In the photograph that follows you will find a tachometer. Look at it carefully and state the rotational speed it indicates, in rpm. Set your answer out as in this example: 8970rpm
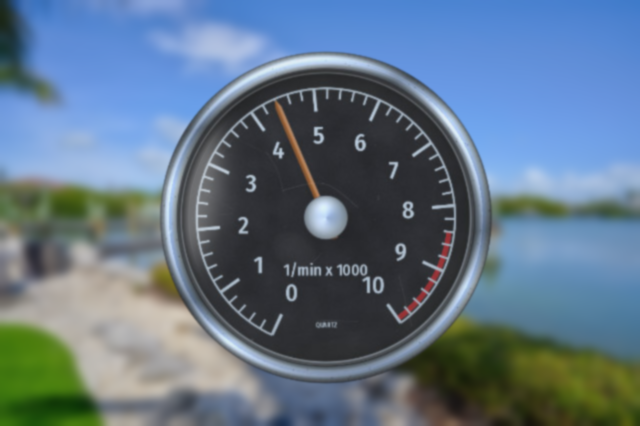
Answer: 4400rpm
